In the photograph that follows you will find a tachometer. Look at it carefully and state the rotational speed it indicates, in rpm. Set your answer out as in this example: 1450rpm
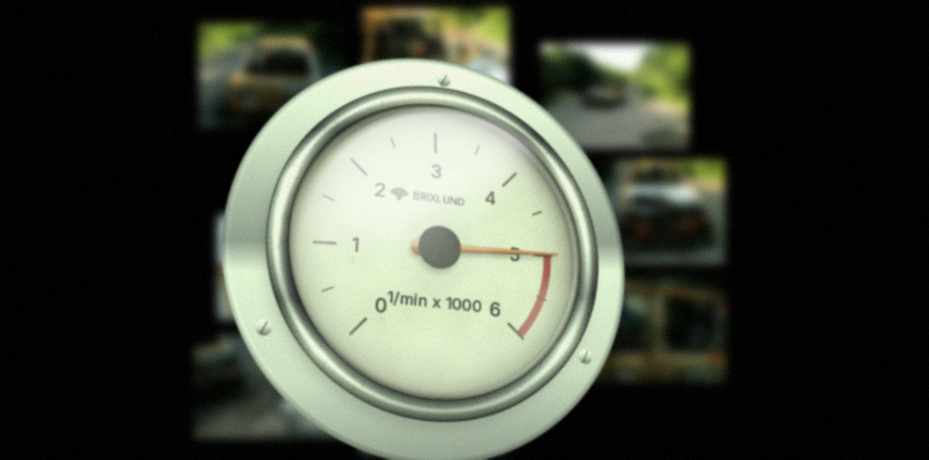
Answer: 5000rpm
